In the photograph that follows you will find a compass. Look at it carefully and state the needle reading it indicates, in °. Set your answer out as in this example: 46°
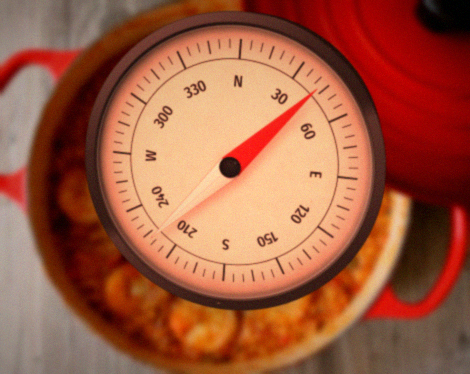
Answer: 42.5°
